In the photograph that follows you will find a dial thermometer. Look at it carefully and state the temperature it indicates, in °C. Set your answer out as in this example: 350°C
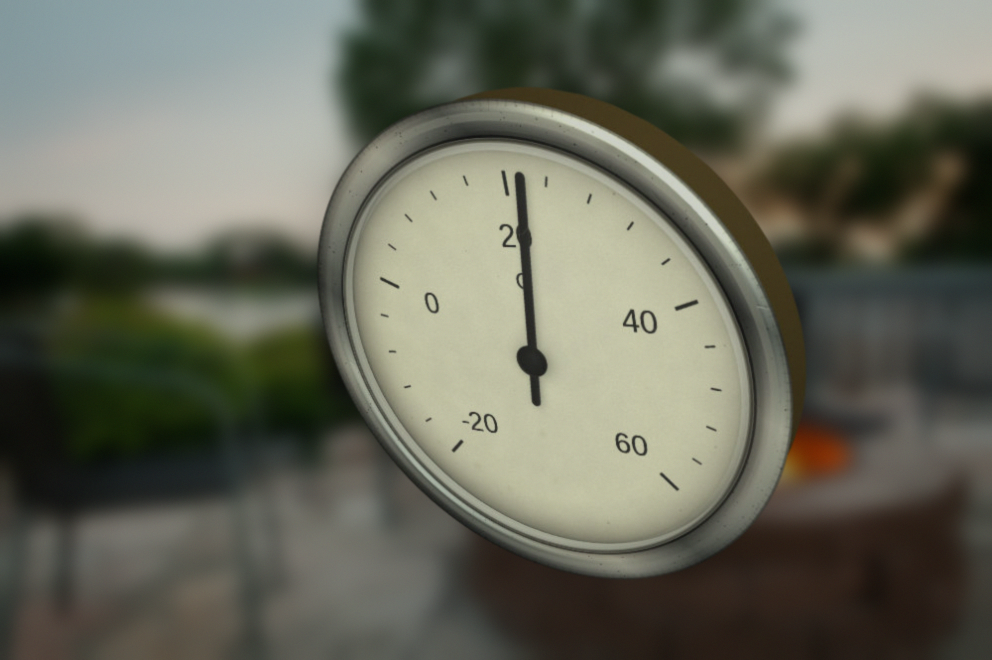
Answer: 22°C
